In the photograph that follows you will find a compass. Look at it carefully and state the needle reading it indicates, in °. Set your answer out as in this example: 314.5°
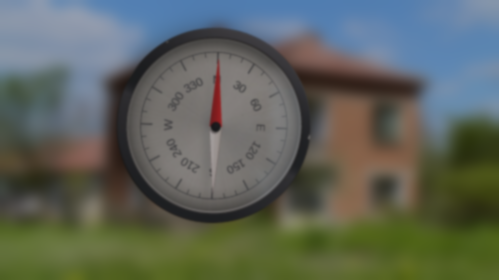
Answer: 0°
